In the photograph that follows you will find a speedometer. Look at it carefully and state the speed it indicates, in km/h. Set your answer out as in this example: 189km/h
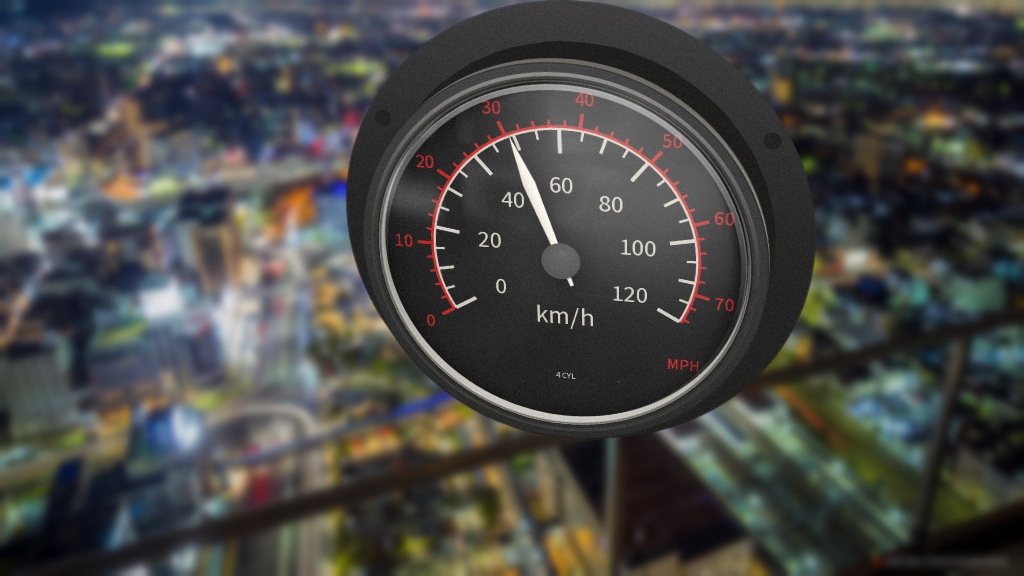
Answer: 50km/h
